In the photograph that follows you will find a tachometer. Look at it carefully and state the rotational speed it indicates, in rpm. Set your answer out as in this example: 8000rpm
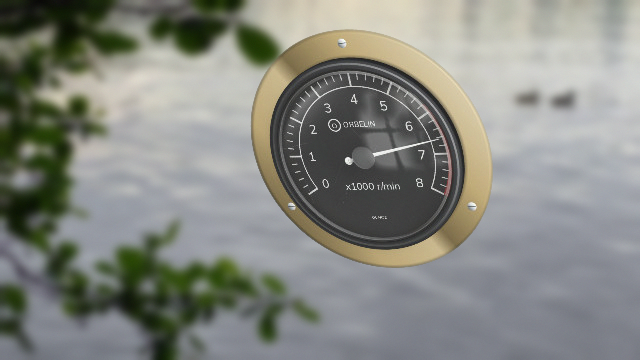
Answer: 6600rpm
